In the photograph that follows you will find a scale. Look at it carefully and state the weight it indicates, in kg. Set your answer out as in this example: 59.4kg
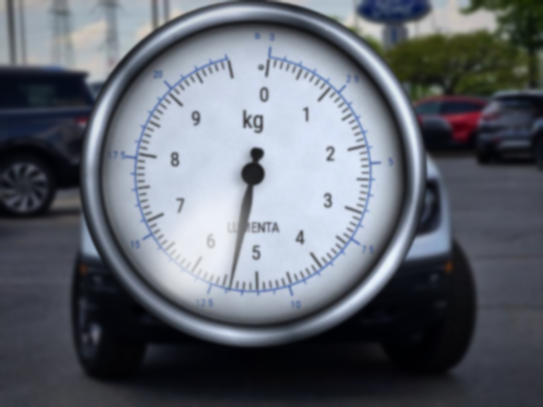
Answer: 5.4kg
